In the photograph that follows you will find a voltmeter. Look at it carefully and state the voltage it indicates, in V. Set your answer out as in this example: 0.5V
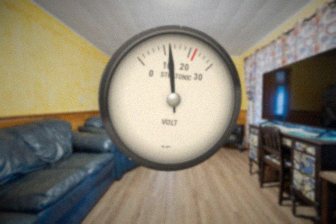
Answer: 12V
